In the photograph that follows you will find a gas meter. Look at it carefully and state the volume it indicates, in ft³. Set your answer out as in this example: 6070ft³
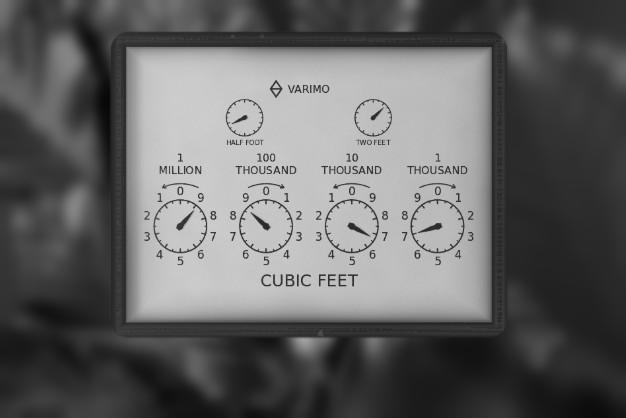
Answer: 886700ft³
